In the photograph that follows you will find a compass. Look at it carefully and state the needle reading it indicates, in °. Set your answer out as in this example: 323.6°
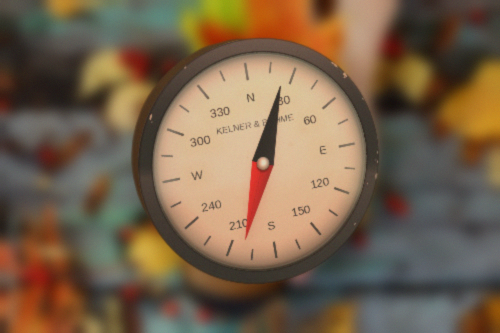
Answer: 202.5°
